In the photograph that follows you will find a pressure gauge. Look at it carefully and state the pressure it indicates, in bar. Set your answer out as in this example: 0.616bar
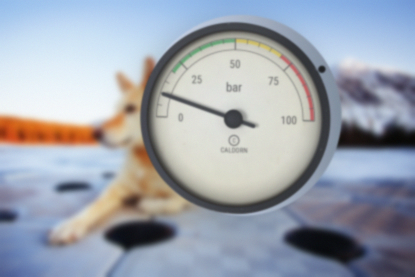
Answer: 10bar
